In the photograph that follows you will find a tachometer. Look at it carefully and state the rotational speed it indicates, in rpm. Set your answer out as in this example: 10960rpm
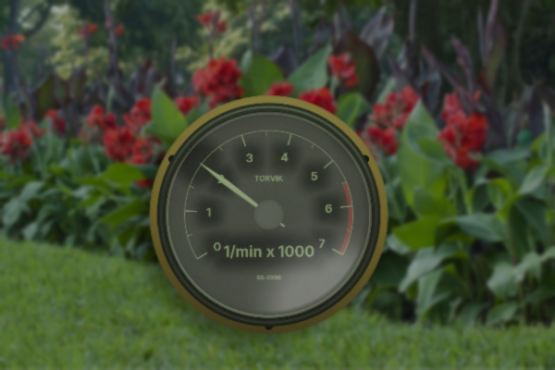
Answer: 2000rpm
